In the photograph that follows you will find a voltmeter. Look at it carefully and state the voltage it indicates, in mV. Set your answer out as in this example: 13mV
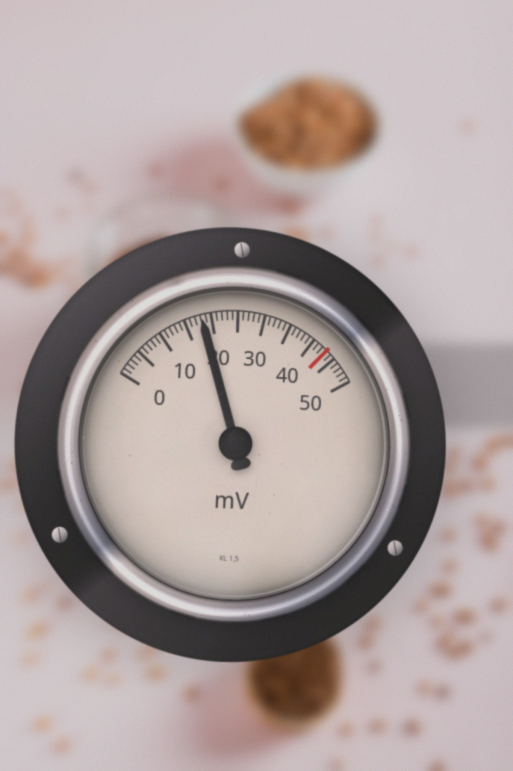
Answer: 18mV
